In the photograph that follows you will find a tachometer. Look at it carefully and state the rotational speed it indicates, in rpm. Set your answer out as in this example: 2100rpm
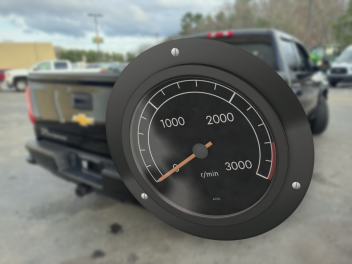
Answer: 0rpm
